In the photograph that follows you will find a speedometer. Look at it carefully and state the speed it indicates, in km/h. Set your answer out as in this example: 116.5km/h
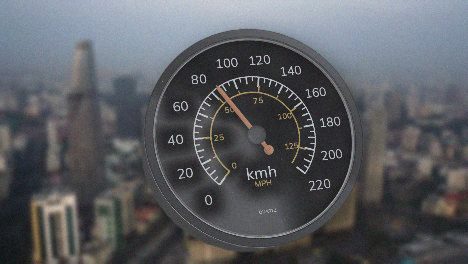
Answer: 85km/h
